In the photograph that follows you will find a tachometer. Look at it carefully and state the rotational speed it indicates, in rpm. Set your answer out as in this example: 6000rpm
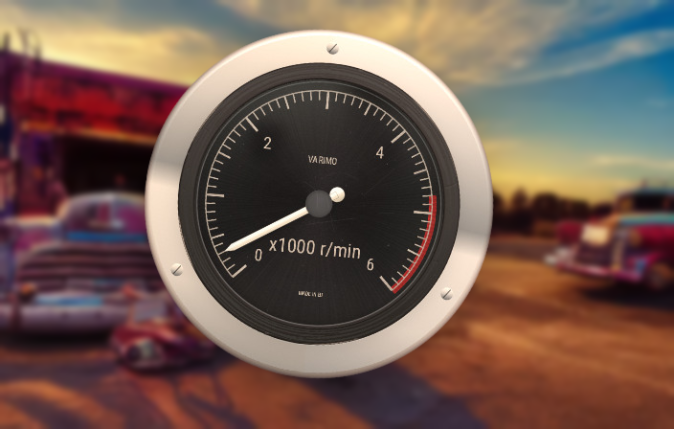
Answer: 300rpm
